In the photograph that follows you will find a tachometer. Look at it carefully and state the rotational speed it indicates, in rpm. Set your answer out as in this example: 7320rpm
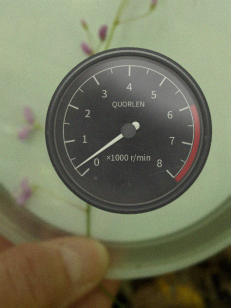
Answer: 250rpm
